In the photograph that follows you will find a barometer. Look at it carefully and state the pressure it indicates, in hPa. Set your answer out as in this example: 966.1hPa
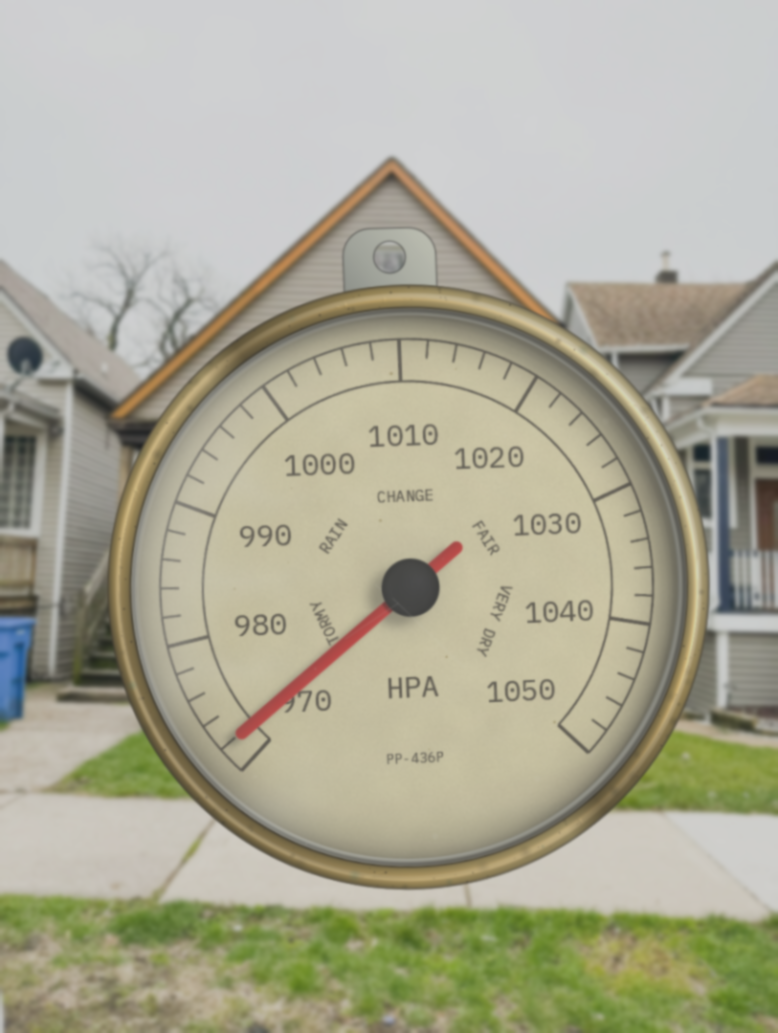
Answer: 972hPa
